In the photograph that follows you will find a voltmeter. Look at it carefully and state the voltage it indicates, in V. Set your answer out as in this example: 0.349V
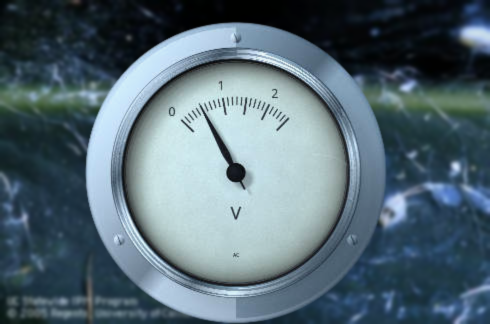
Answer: 0.5V
